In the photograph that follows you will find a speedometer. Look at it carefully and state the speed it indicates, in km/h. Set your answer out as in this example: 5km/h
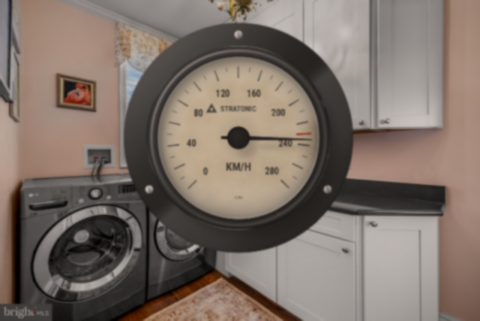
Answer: 235km/h
